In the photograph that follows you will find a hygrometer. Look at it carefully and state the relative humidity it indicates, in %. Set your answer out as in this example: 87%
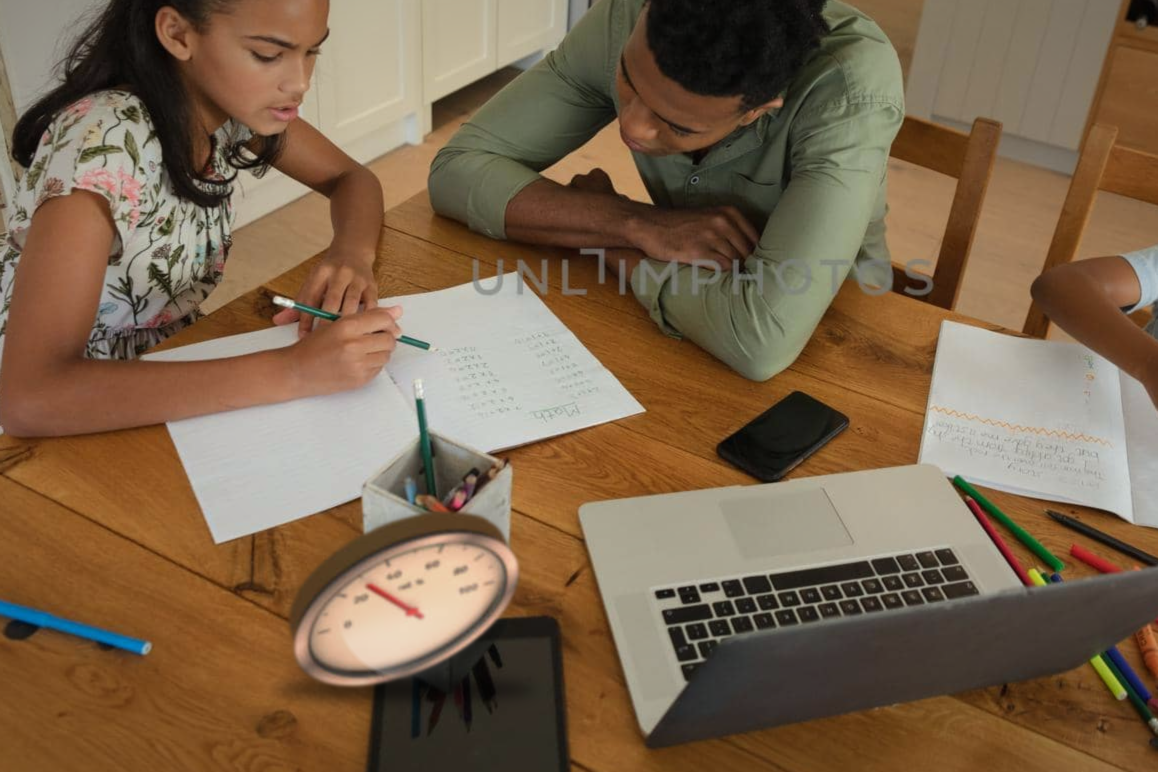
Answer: 30%
